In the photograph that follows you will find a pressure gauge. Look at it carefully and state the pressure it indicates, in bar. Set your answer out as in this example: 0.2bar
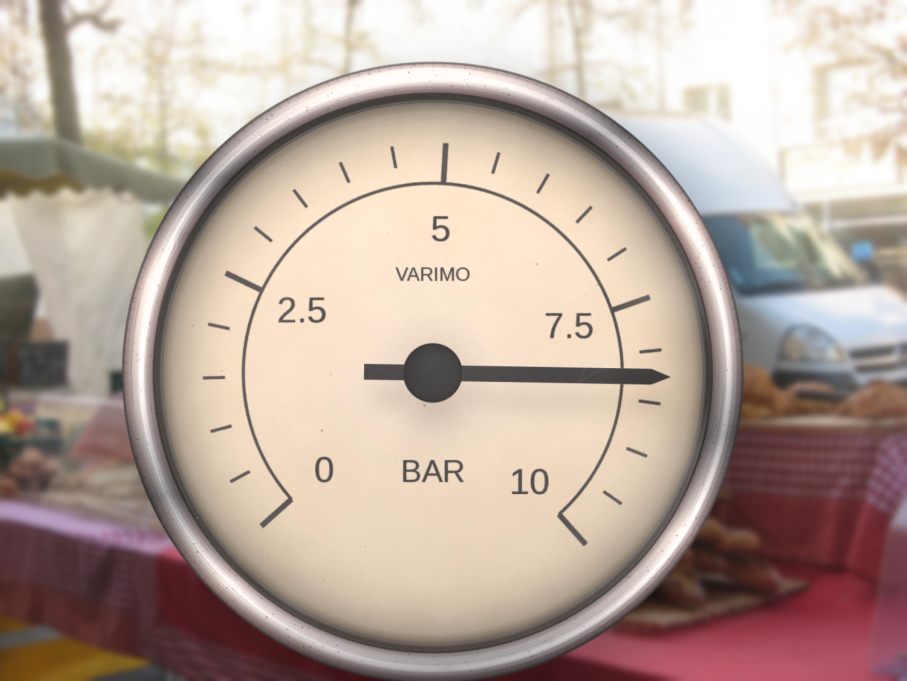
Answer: 8.25bar
